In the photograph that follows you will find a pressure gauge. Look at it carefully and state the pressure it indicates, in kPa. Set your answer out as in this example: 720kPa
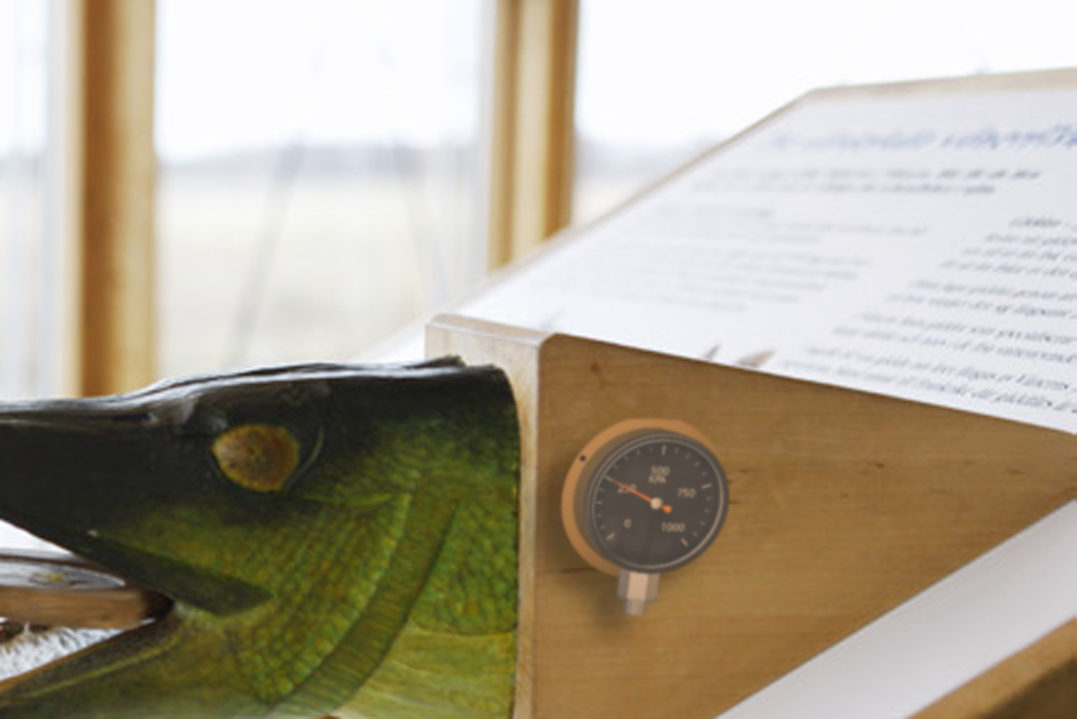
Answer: 250kPa
